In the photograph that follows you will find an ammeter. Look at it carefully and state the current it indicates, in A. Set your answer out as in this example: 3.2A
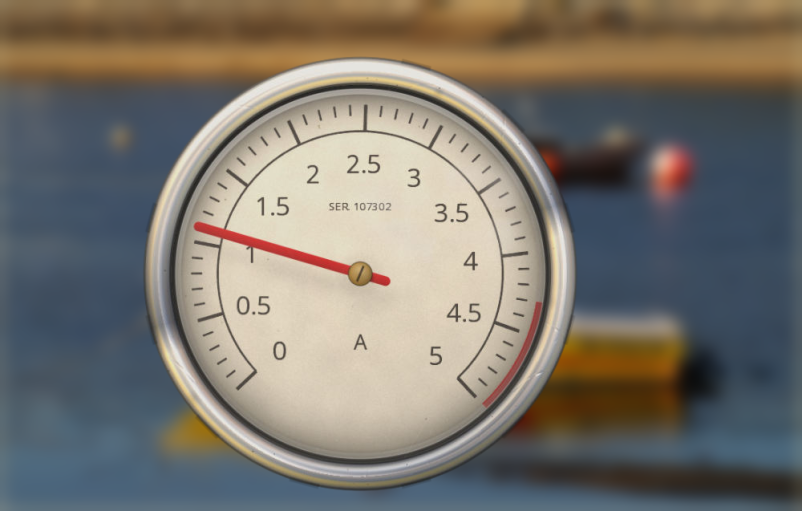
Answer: 1.1A
